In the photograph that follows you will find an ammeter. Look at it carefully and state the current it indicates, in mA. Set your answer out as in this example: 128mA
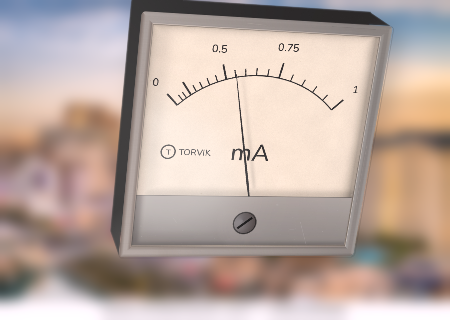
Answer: 0.55mA
